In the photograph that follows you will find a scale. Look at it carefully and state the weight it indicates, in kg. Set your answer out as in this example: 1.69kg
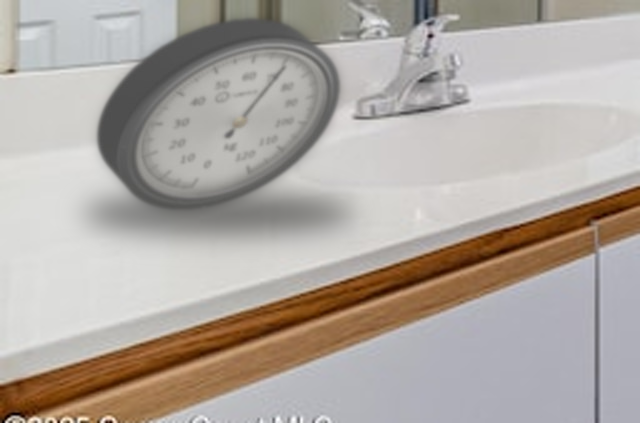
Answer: 70kg
